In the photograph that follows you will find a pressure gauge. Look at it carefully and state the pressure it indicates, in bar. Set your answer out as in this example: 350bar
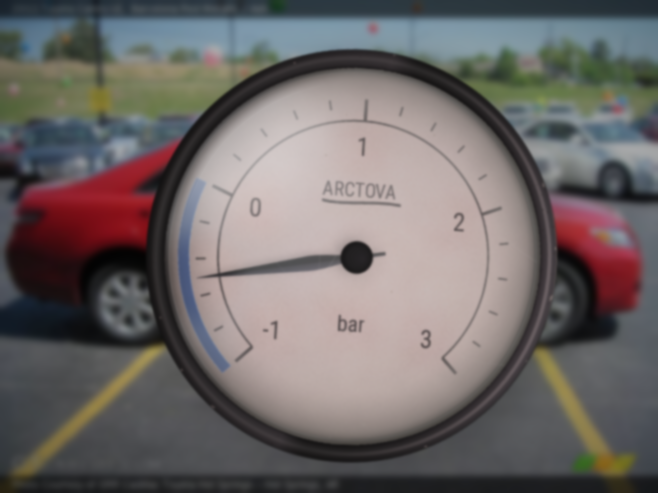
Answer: -0.5bar
